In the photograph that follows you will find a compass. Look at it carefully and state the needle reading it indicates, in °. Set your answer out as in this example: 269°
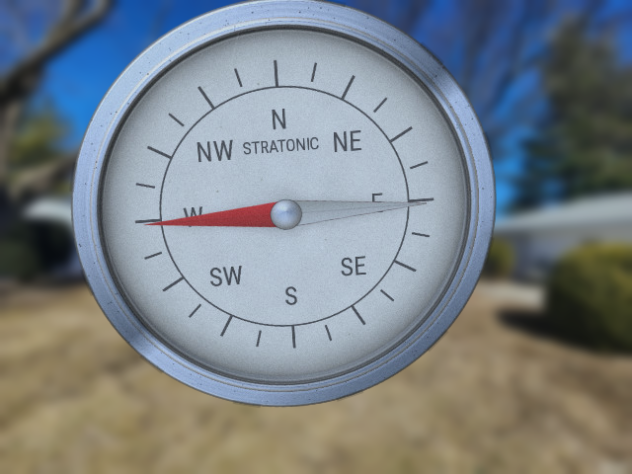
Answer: 270°
